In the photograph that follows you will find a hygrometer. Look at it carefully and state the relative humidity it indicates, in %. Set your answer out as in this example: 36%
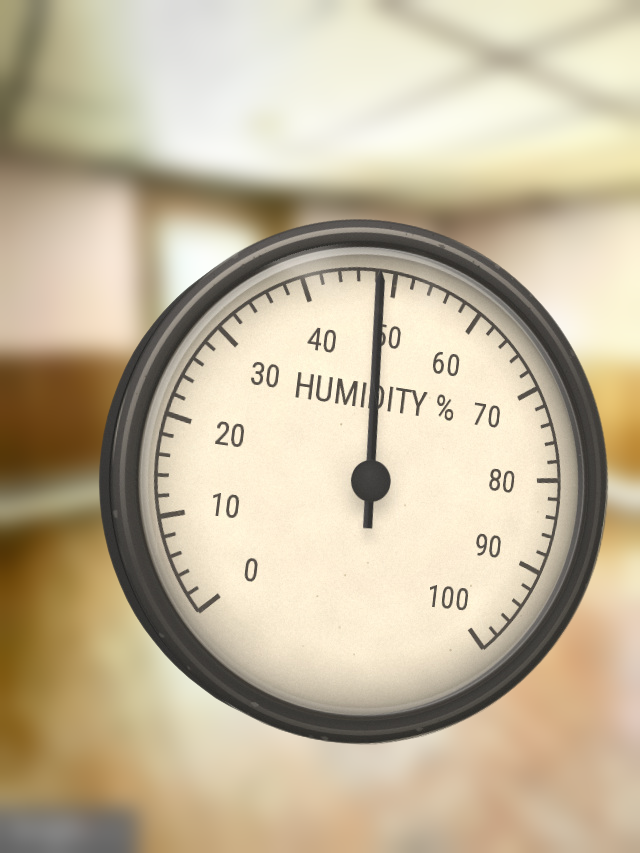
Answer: 48%
